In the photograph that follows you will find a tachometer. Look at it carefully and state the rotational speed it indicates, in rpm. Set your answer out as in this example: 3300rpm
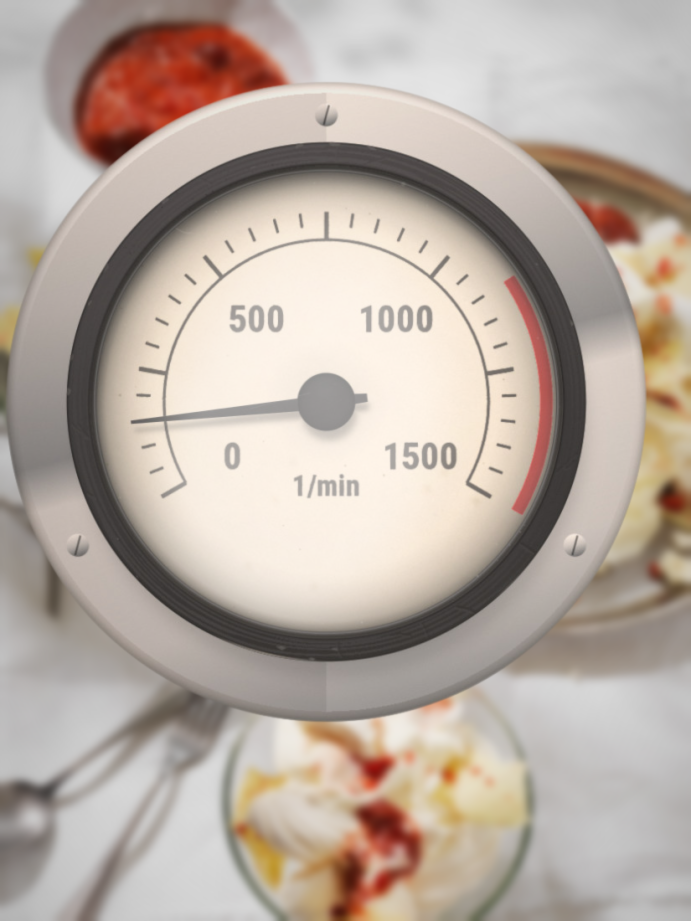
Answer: 150rpm
